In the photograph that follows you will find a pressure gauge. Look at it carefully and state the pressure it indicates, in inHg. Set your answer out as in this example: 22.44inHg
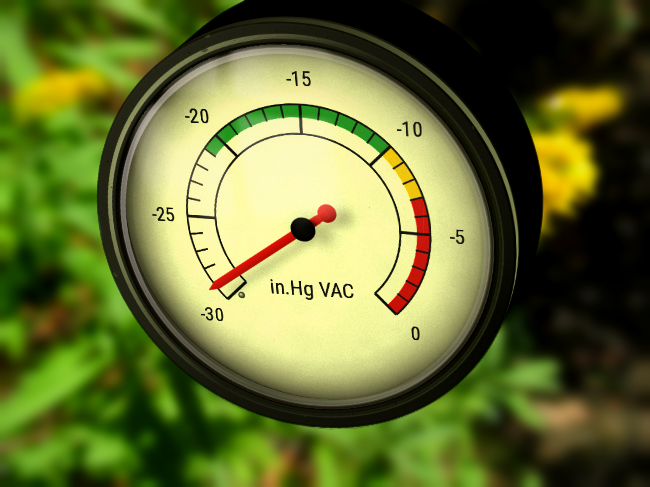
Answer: -29inHg
